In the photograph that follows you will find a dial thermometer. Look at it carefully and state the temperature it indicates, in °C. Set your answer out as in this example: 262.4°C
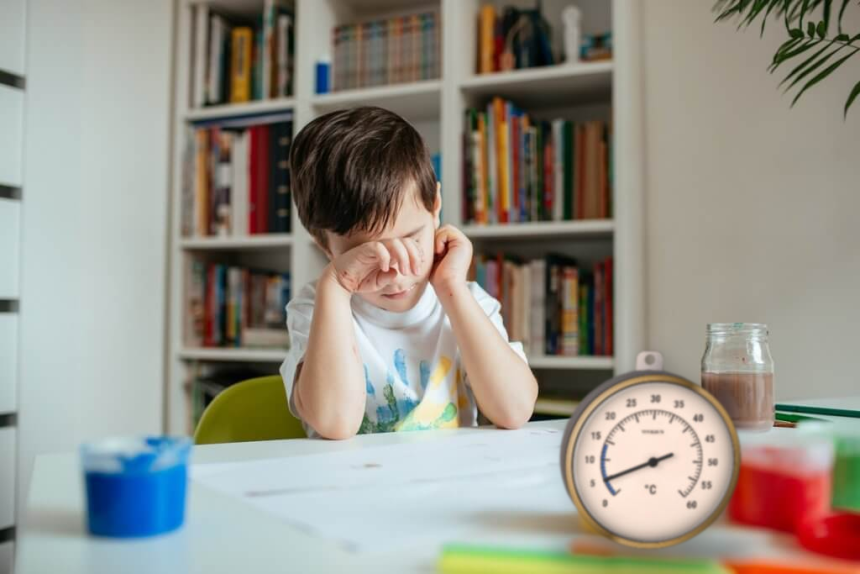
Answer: 5°C
